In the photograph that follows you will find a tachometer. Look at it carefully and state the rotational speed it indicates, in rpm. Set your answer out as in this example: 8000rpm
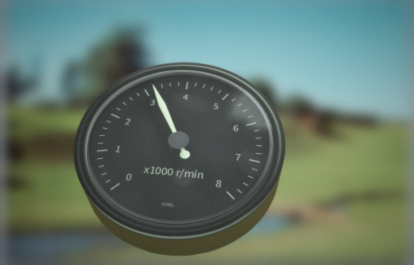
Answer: 3200rpm
